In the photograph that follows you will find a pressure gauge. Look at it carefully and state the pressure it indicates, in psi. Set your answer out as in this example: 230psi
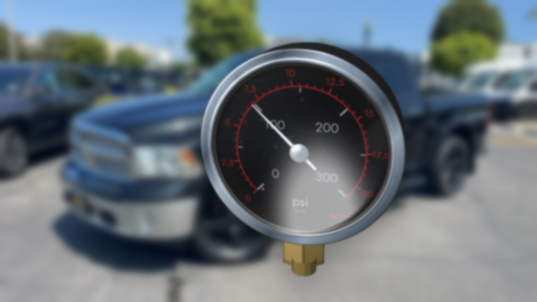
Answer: 100psi
